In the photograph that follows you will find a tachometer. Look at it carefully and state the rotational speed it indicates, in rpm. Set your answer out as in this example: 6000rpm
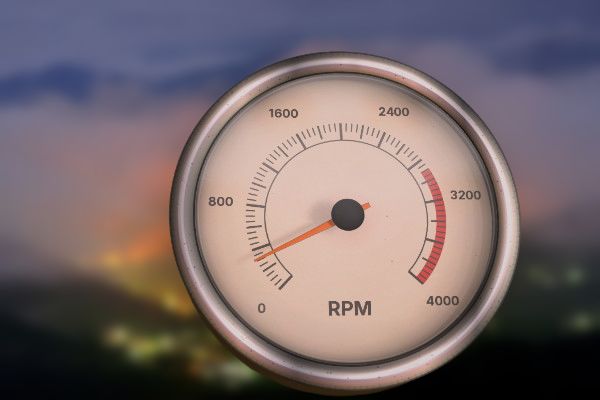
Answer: 300rpm
